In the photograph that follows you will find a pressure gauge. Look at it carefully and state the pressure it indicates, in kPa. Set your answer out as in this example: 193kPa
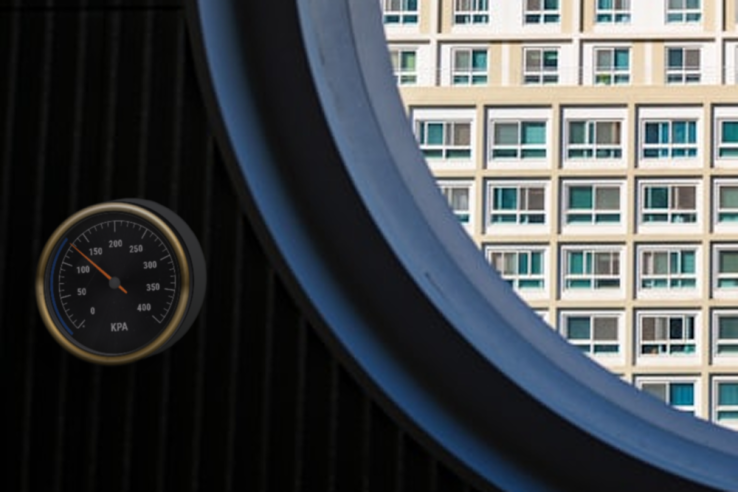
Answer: 130kPa
